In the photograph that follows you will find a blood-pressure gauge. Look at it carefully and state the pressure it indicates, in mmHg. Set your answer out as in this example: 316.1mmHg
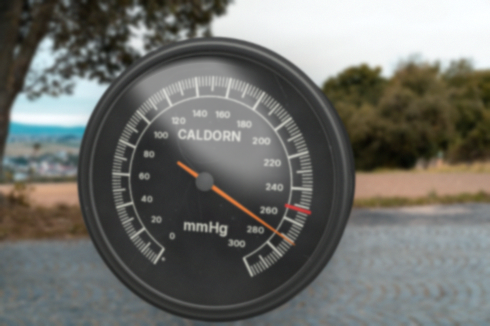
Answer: 270mmHg
